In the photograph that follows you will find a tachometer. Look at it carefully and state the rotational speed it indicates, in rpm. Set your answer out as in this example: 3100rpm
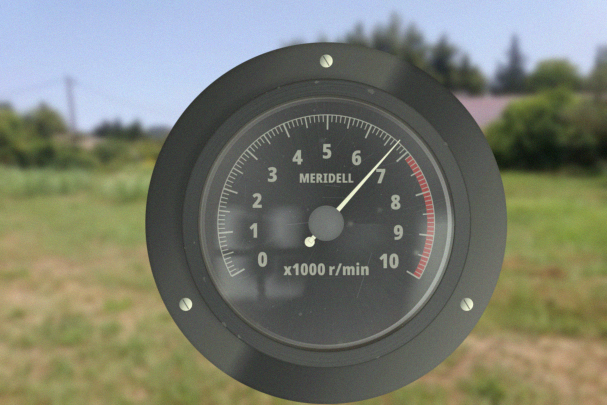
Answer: 6700rpm
